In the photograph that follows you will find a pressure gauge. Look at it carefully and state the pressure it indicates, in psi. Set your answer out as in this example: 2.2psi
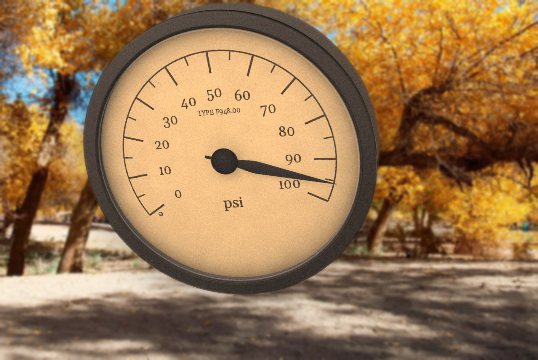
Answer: 95psi
